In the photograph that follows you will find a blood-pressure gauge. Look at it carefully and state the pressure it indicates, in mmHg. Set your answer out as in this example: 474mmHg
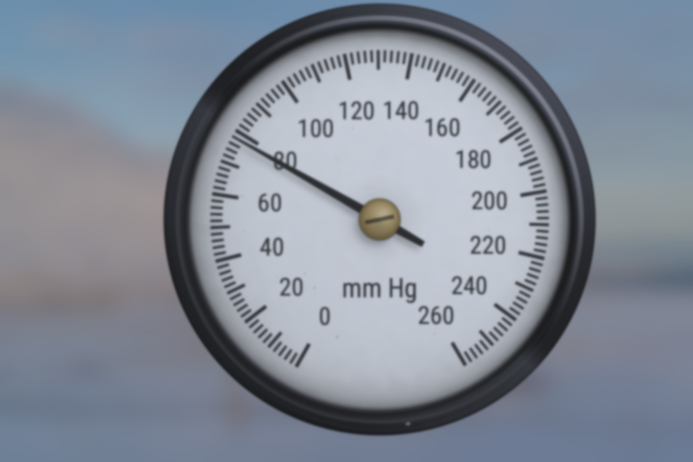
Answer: 78mmHg
